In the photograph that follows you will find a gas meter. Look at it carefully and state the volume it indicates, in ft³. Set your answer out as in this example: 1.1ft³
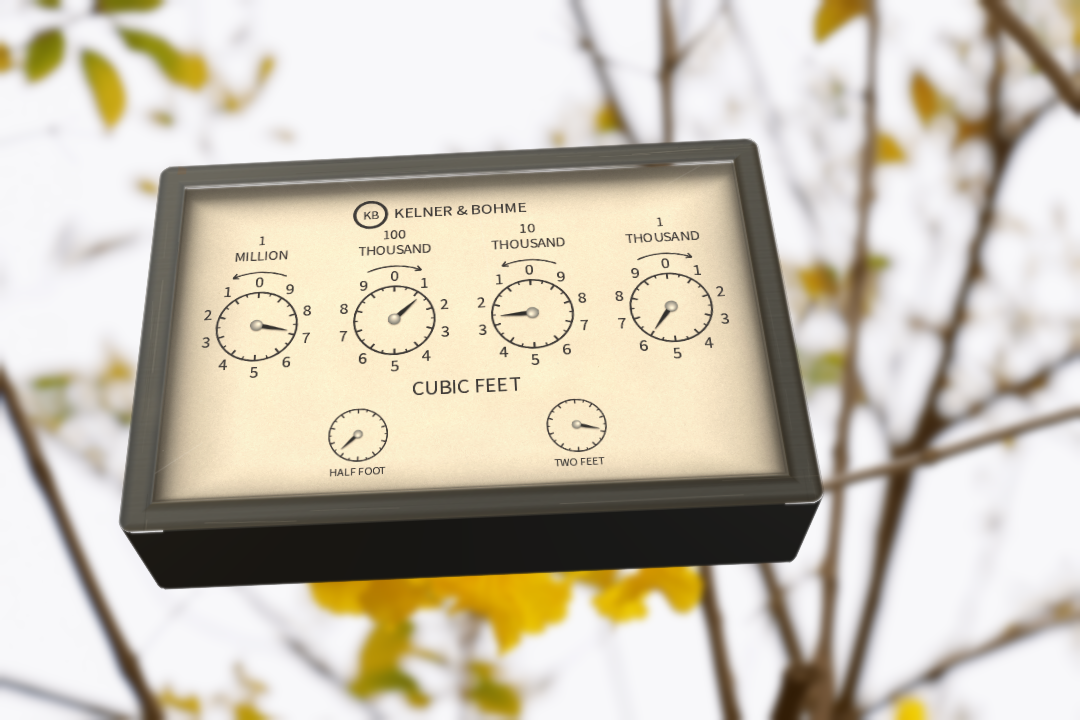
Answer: 712600ft³
